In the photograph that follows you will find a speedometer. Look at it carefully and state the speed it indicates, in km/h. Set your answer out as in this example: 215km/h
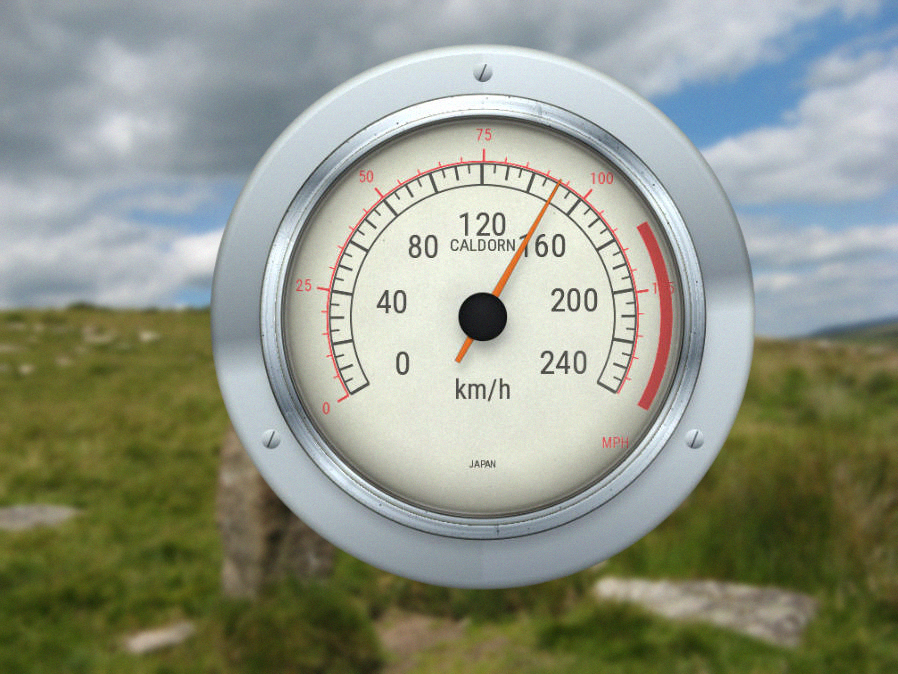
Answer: 150km/h
